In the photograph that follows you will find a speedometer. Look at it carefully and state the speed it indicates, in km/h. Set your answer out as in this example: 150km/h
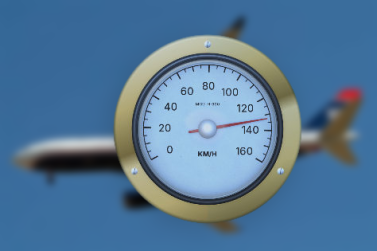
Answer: 132.5km/h
